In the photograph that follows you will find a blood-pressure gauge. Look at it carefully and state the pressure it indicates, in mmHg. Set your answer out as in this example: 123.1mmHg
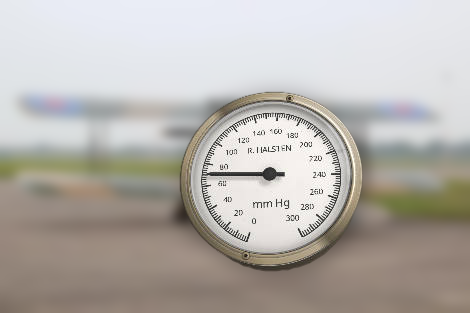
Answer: 70mmHg
